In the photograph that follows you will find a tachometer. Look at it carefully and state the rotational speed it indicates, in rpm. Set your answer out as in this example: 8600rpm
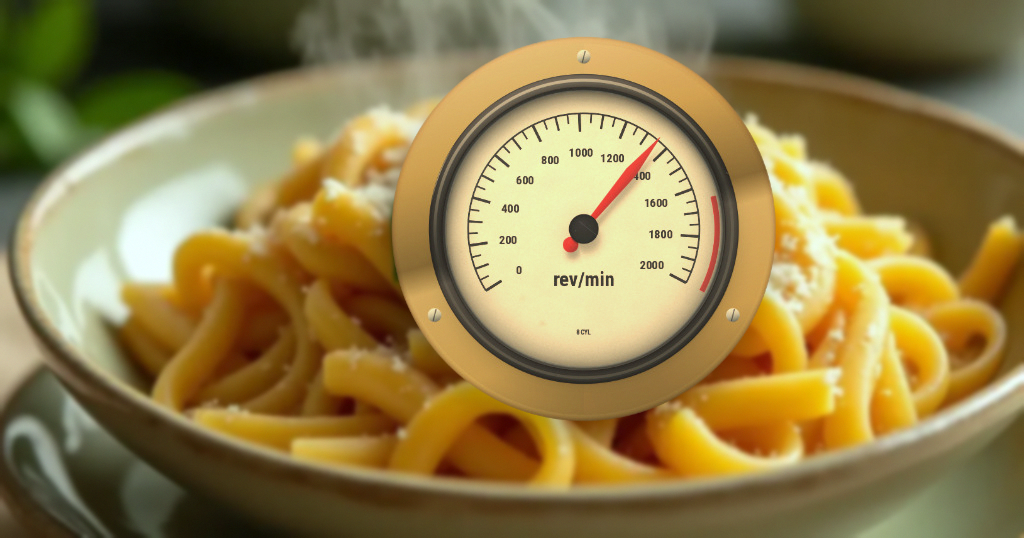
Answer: 1350rpm
